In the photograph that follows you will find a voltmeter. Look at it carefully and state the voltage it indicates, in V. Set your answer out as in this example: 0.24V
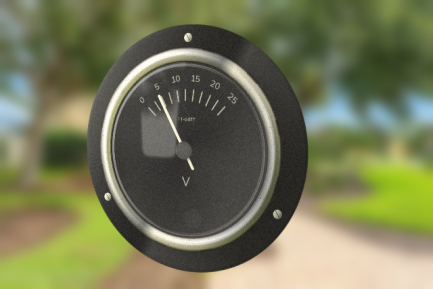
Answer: 5V
